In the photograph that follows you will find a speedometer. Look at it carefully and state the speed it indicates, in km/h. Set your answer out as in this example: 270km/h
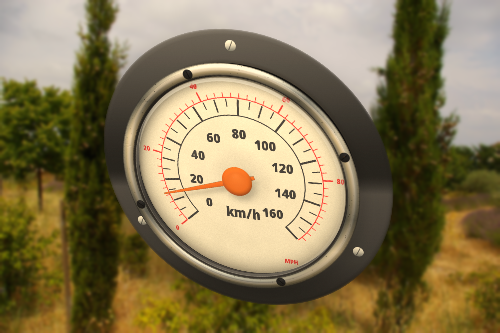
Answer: 15km/h
